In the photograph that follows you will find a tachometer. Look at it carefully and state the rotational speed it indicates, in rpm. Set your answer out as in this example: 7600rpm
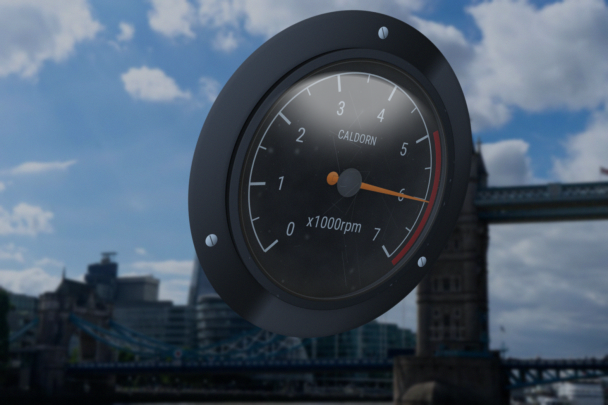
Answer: 6000rpm
